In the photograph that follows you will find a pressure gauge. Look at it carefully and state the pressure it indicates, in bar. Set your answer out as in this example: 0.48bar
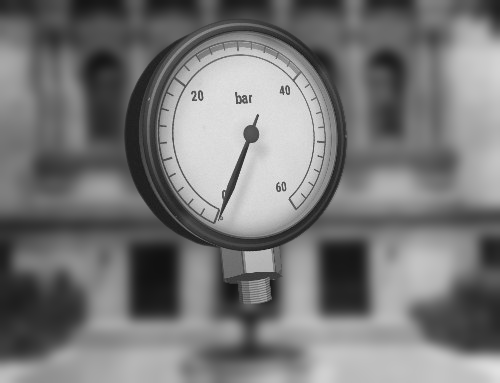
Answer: 0bar
